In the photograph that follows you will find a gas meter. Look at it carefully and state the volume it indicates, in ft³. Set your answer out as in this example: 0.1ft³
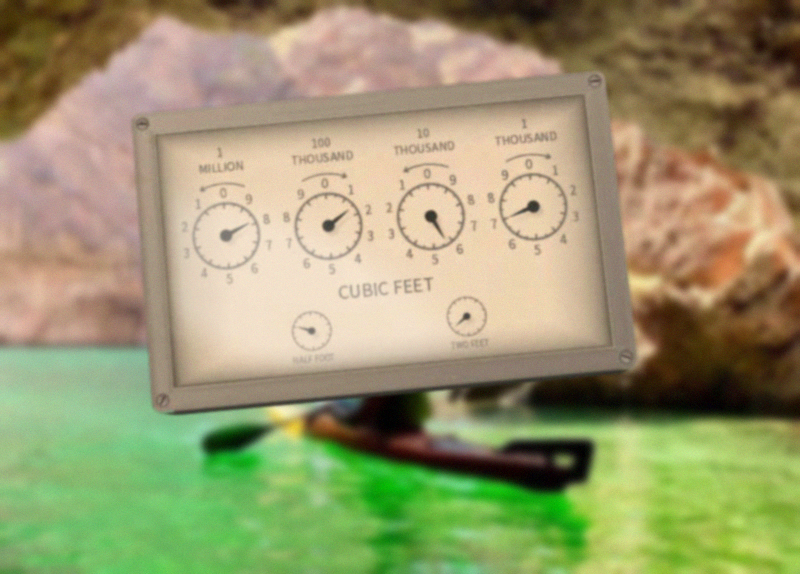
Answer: 815700ft³
